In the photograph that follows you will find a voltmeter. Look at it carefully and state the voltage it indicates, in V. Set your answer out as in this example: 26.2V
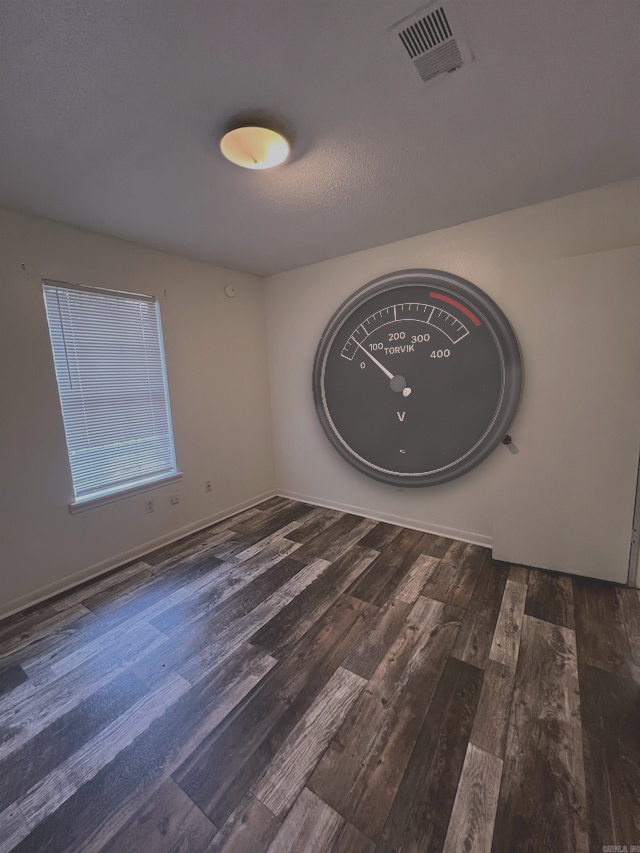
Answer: 60V
